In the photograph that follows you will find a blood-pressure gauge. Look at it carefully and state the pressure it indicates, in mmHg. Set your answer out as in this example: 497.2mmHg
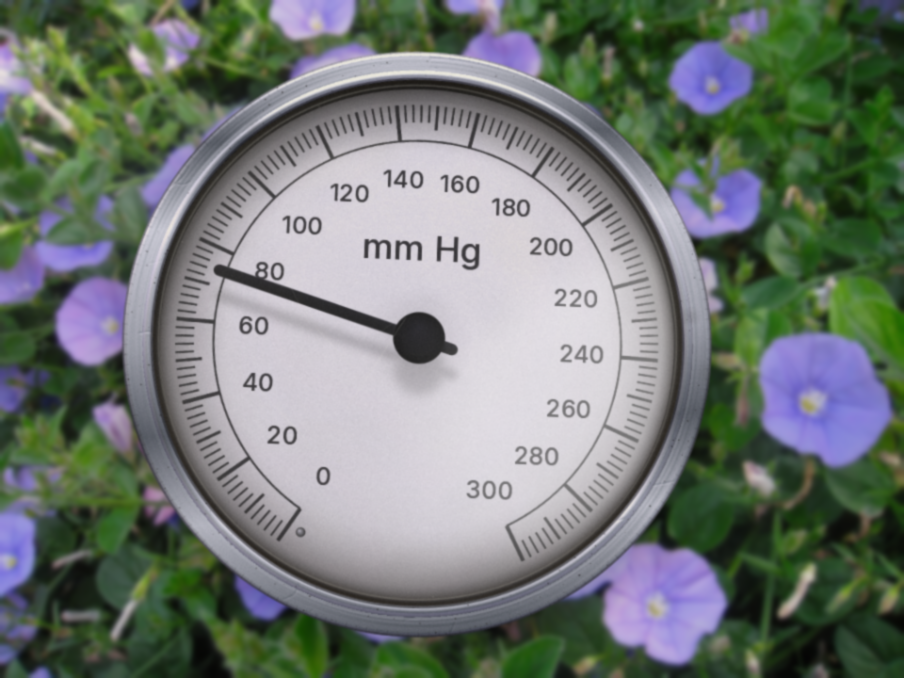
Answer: 74mmHg
